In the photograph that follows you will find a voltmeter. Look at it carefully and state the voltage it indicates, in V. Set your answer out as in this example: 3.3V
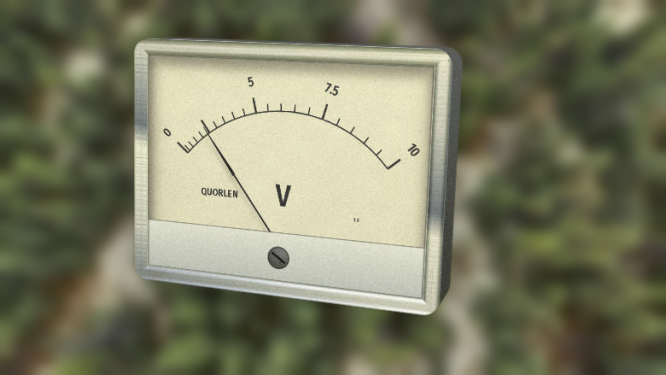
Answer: 2.5V
